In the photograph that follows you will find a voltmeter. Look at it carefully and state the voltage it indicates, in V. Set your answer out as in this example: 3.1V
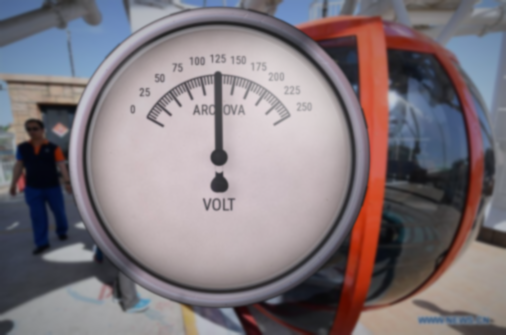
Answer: 125V
